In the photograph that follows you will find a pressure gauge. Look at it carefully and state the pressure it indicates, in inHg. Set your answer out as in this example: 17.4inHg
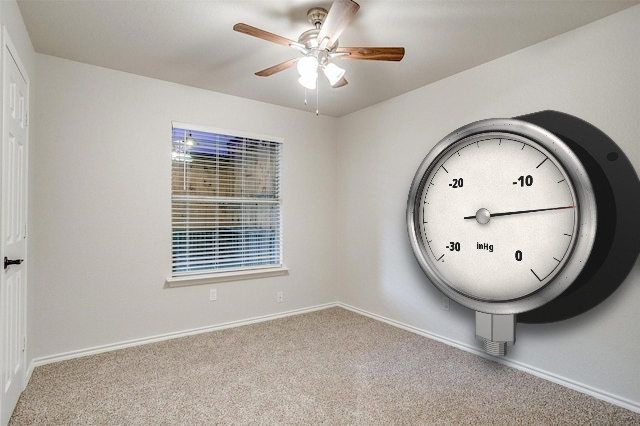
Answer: -6inHg
